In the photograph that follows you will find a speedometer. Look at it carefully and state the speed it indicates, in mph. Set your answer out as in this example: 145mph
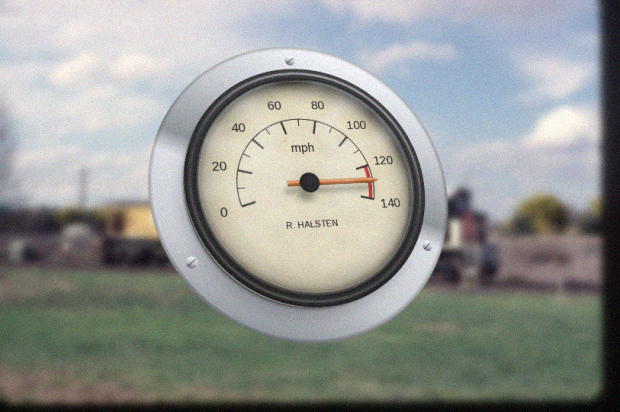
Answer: 130mph
